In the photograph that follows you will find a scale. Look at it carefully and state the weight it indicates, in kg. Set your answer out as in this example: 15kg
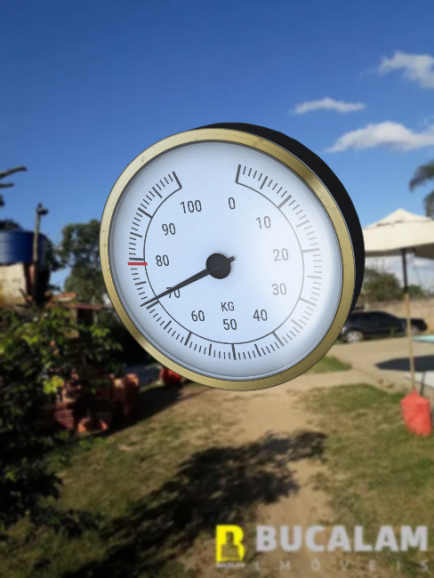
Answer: 71kg
